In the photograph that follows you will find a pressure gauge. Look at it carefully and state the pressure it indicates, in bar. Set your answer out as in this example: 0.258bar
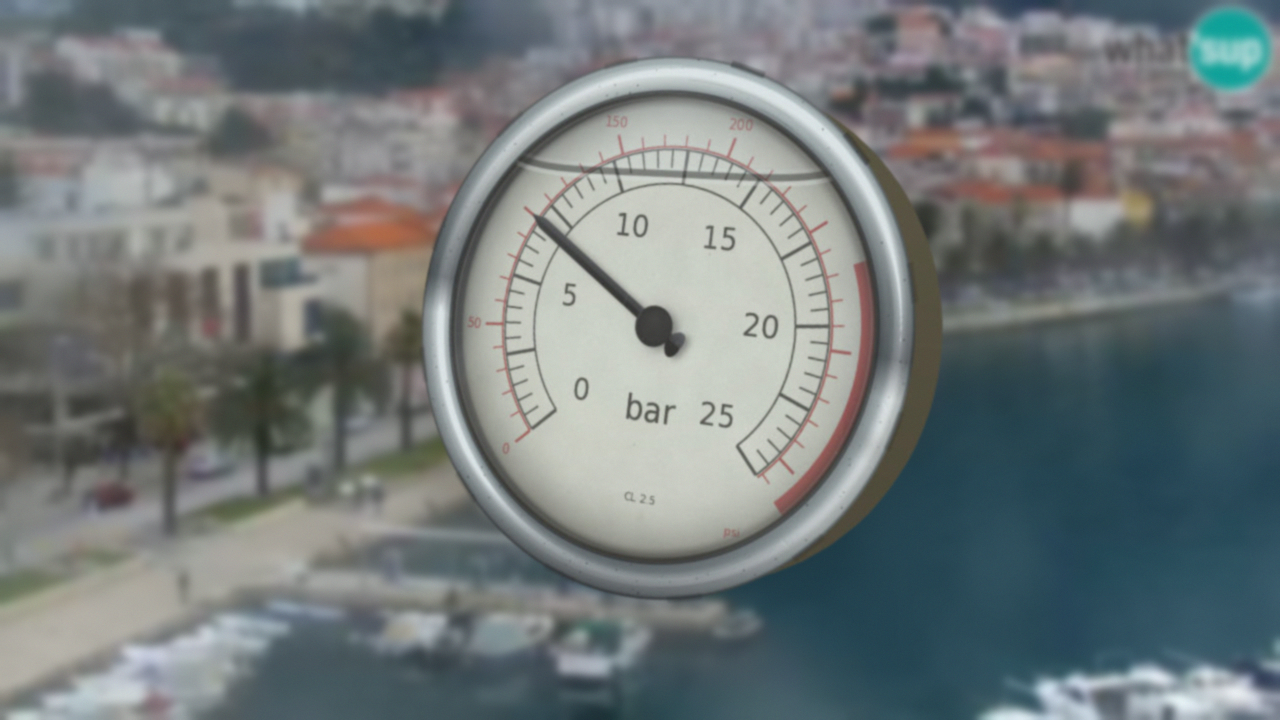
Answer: 7bar
